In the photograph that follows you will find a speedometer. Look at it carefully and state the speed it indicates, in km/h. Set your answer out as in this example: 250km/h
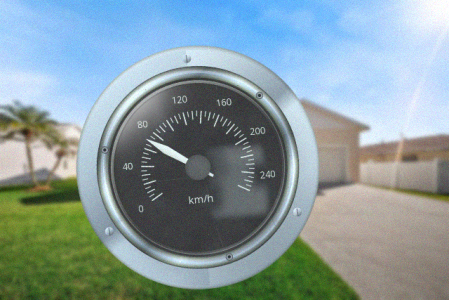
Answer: 70km/h
